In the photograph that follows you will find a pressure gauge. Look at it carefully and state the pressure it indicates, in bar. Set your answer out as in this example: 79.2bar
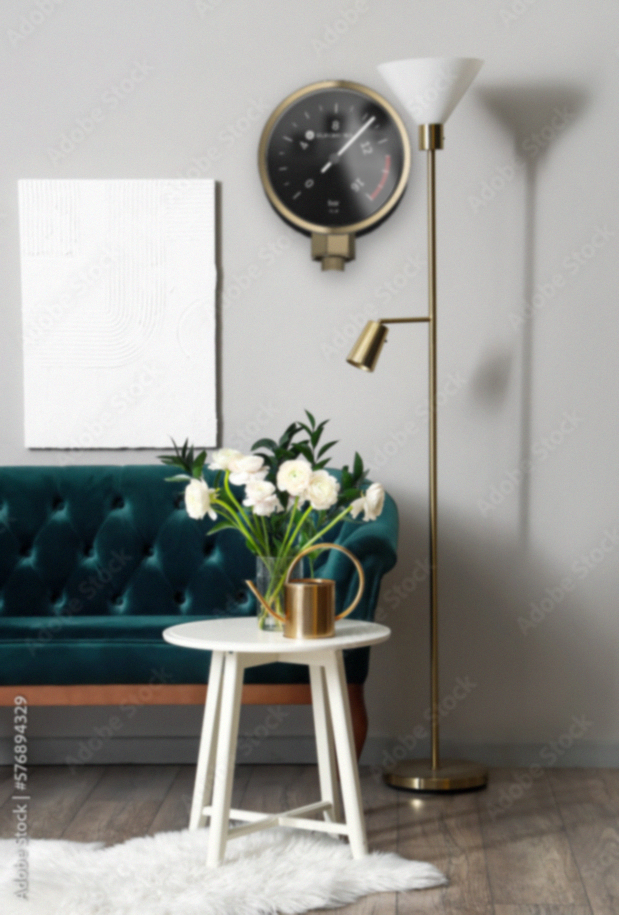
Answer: 10.5bar
